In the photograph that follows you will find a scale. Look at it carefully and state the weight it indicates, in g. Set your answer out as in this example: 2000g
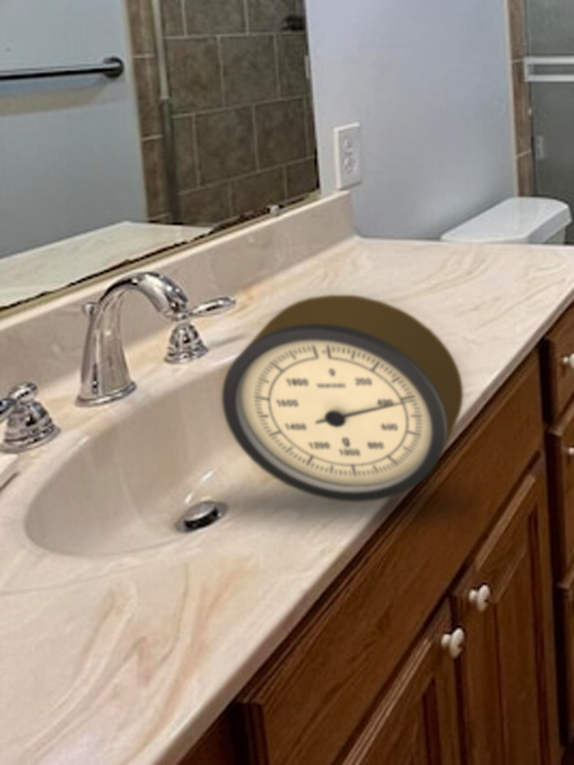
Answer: 400g
